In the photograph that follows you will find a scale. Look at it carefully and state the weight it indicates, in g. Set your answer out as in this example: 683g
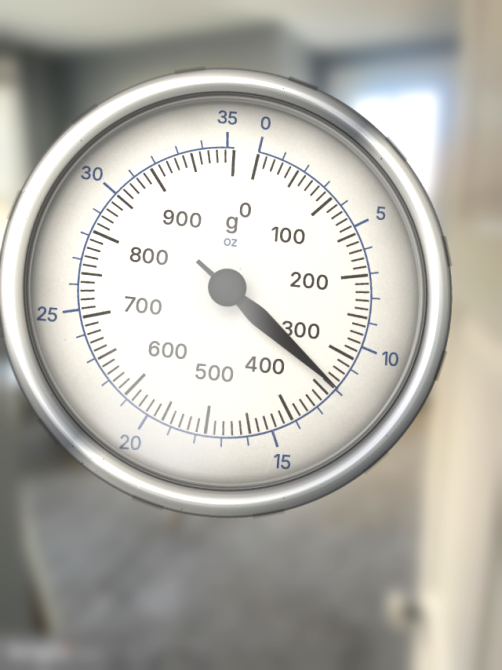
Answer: 340g
